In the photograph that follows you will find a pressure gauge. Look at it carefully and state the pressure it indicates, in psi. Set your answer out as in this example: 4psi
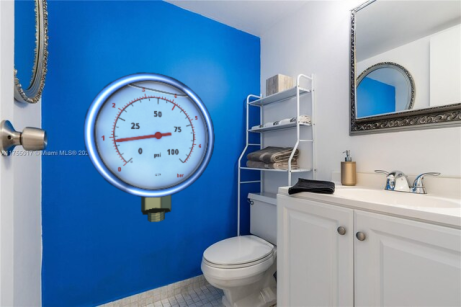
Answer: 12.5psi
